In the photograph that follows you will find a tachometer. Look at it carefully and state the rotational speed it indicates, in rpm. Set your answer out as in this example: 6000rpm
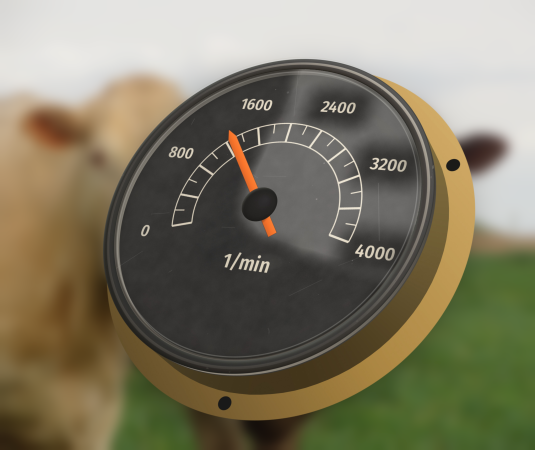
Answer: 1300rpm
